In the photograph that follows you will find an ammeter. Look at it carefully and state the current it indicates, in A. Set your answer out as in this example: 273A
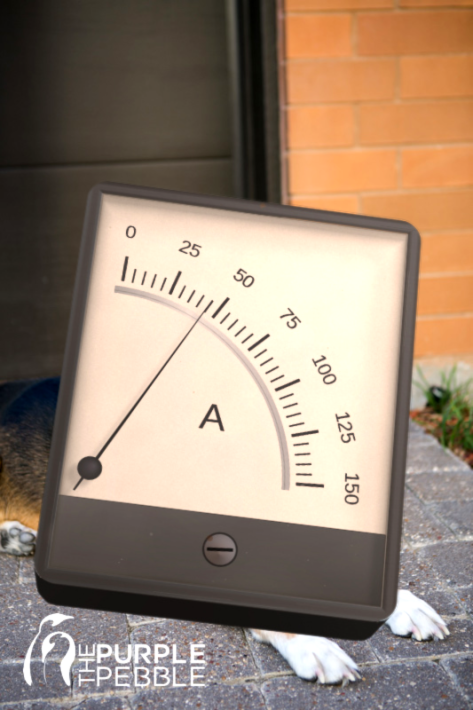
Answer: 45A
